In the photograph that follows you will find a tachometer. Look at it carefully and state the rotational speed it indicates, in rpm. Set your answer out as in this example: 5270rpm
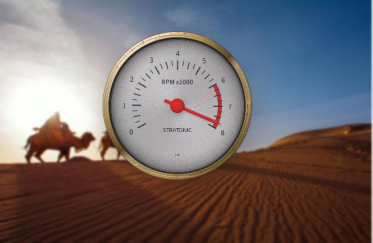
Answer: 7750rpm
